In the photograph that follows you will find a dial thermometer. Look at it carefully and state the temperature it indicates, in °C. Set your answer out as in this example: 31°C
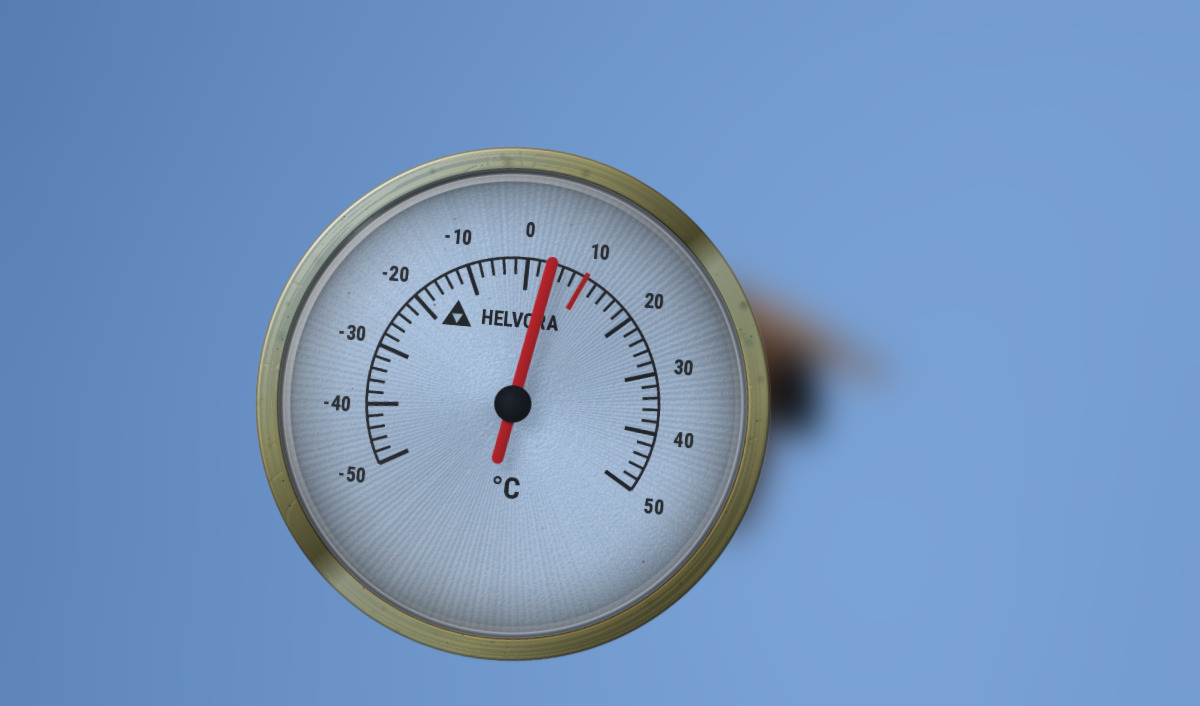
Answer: 4°C
